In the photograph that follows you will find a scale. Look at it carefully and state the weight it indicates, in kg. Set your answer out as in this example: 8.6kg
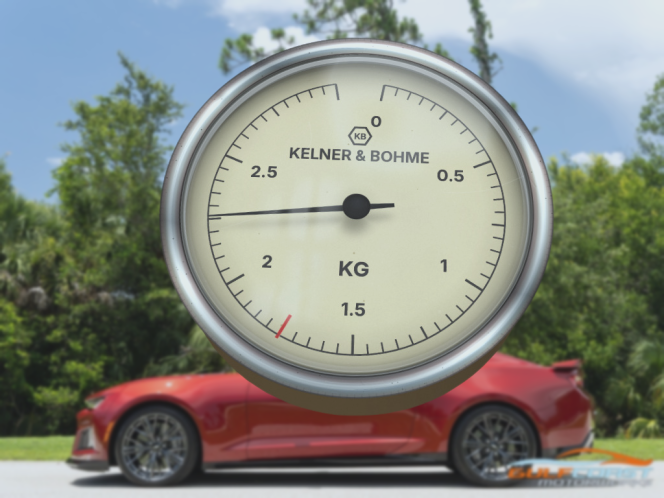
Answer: 2.25kg
